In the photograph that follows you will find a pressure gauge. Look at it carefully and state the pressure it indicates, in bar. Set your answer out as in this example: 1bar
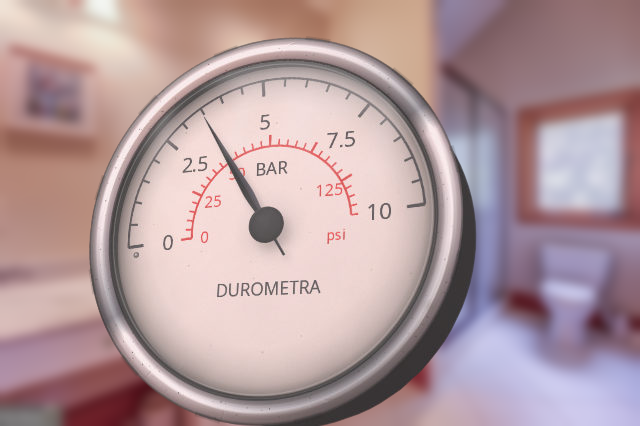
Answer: 3.5bar
